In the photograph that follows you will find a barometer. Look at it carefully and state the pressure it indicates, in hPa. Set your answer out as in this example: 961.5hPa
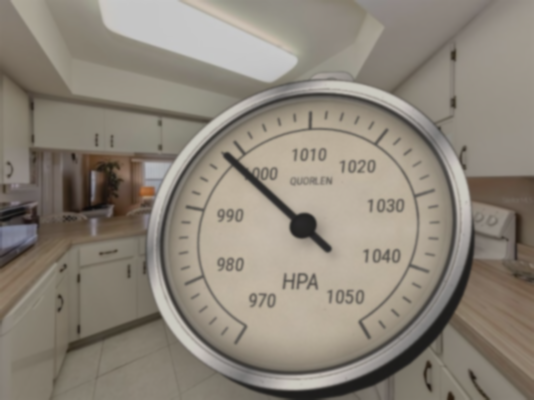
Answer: 998hPa
